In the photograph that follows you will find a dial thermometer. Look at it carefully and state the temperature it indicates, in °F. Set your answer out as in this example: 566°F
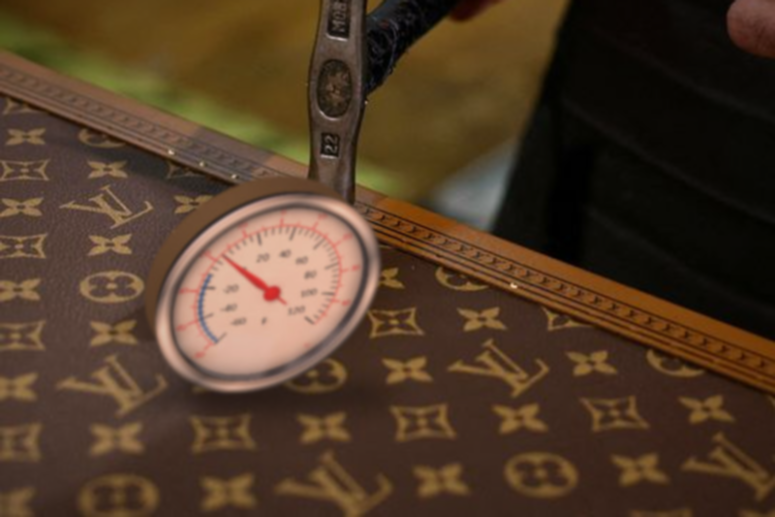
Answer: 0°F
